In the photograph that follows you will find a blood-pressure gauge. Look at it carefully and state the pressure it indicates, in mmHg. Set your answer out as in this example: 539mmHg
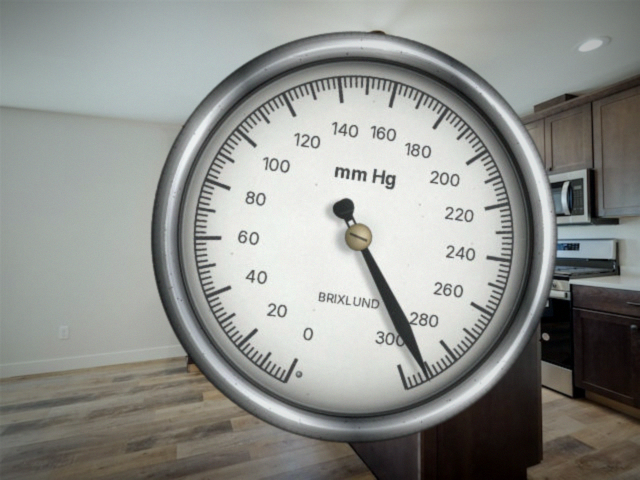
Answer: 292mmHg
